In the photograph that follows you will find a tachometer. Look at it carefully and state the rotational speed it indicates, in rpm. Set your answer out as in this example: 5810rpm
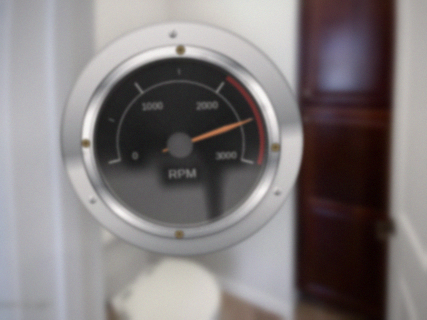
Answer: 2500rpm
